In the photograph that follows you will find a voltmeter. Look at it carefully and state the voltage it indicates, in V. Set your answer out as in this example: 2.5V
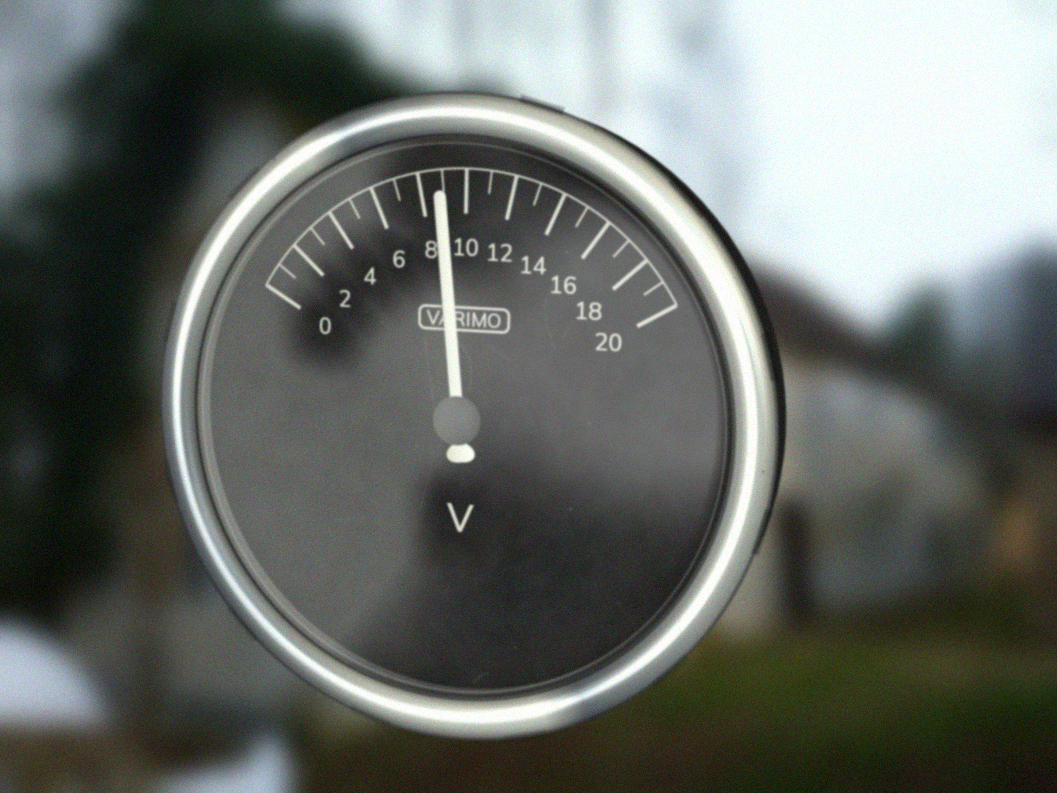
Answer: 9V
